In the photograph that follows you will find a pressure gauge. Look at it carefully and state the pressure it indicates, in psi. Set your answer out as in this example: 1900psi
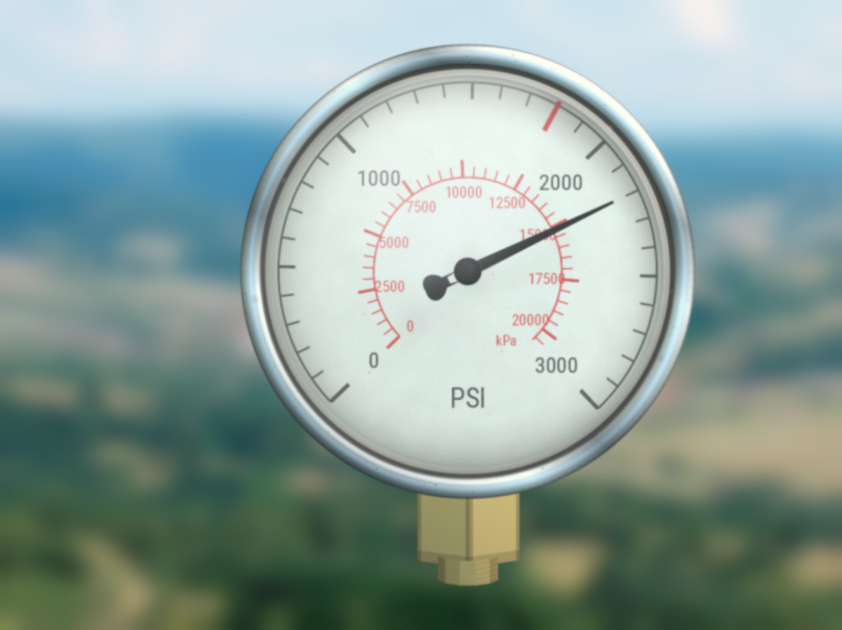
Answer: 2200psi
